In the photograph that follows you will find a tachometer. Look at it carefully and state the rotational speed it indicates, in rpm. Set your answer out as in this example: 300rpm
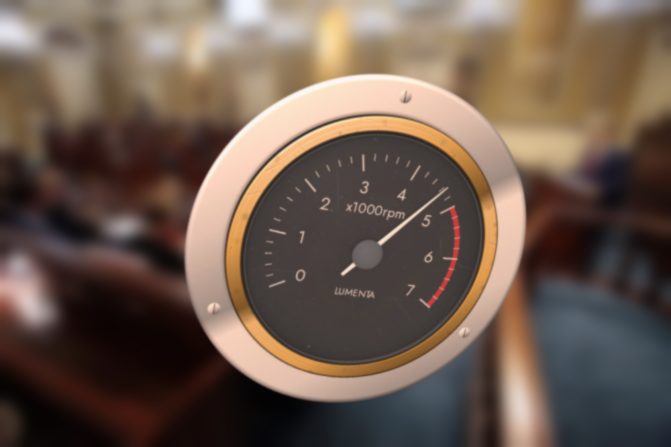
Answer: 4600rpm
